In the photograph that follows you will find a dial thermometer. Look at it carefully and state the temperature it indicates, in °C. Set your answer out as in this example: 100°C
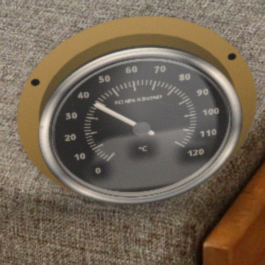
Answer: 40°C
